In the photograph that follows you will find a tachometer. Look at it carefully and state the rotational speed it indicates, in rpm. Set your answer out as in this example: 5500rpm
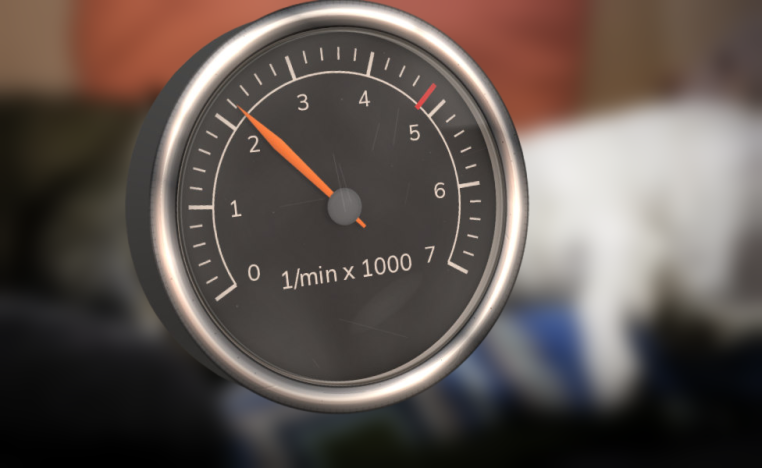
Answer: 2200rpm
